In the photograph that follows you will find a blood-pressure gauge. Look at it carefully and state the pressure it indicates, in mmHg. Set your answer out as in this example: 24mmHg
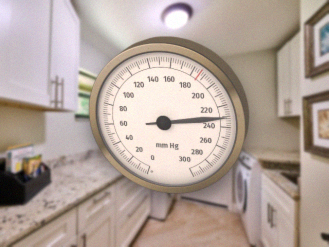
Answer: 230mmHg
